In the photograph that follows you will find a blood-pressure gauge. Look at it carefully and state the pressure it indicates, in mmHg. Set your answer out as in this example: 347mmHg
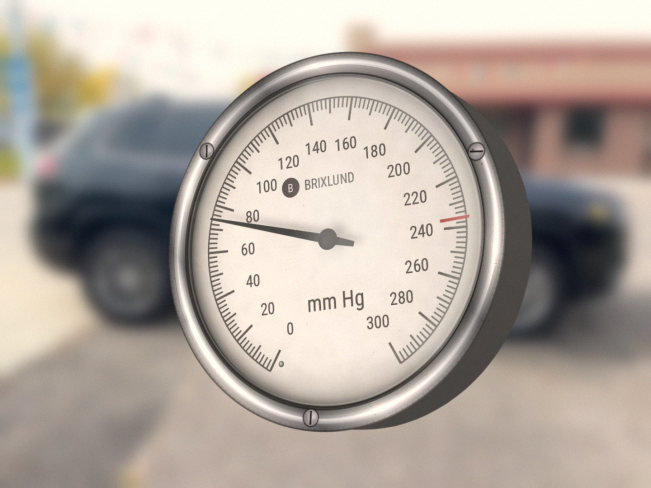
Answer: 74mmHg
